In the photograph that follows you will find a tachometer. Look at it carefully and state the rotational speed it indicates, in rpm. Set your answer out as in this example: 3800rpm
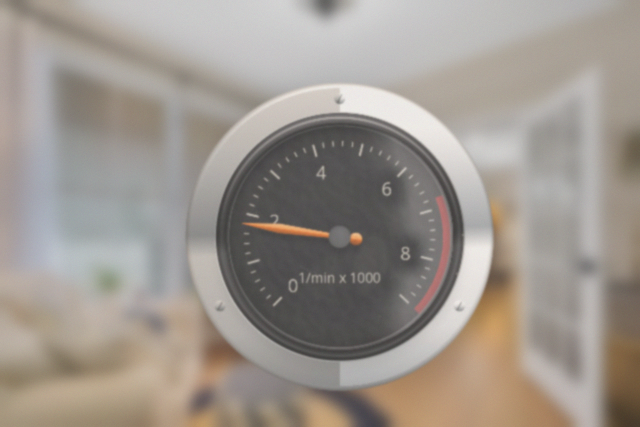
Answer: 1800rpm
